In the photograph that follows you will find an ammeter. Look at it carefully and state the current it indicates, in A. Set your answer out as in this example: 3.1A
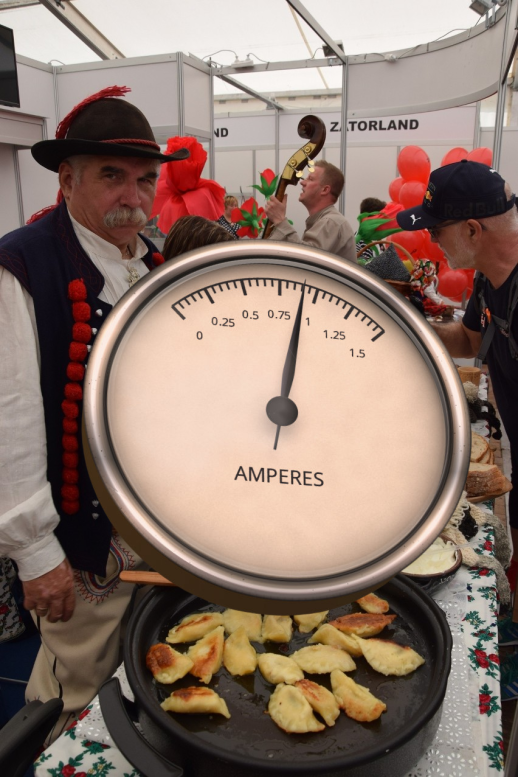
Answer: 0.9A
